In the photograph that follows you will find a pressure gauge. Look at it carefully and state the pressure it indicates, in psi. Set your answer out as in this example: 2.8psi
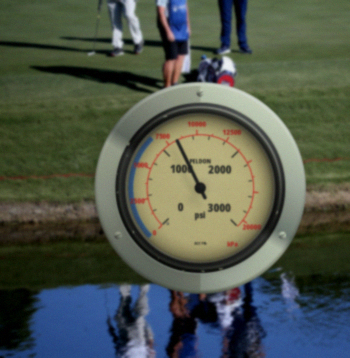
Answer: 1200psi
